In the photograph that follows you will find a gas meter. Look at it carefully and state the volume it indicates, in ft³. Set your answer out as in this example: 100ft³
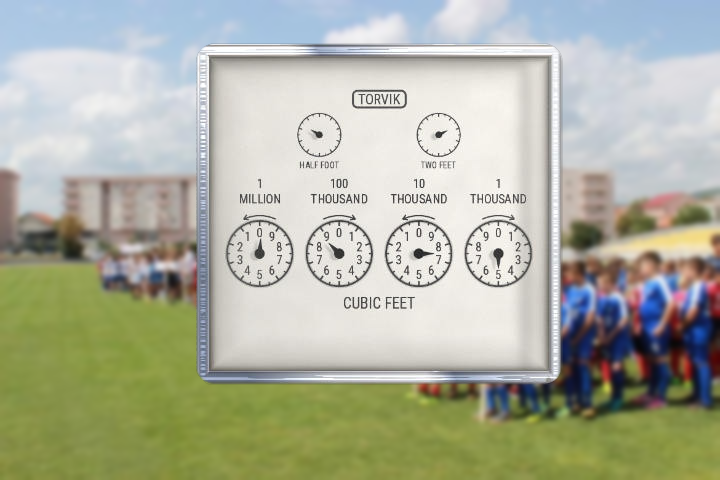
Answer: 987500ft³
